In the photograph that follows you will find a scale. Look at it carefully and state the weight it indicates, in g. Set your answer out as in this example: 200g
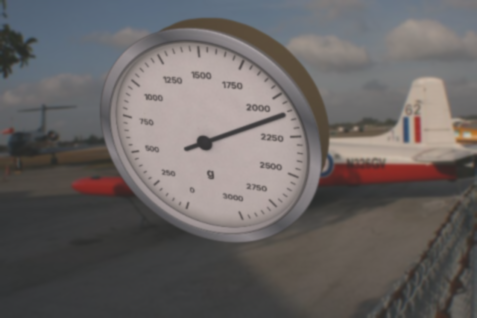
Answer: 2100g
